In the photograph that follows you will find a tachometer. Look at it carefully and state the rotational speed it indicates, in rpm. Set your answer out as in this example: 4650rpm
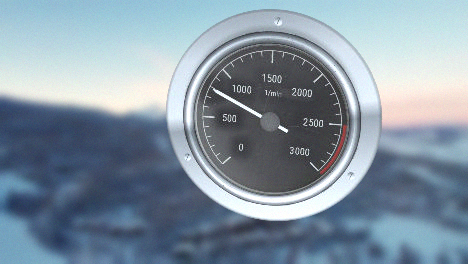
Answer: 800rpm
